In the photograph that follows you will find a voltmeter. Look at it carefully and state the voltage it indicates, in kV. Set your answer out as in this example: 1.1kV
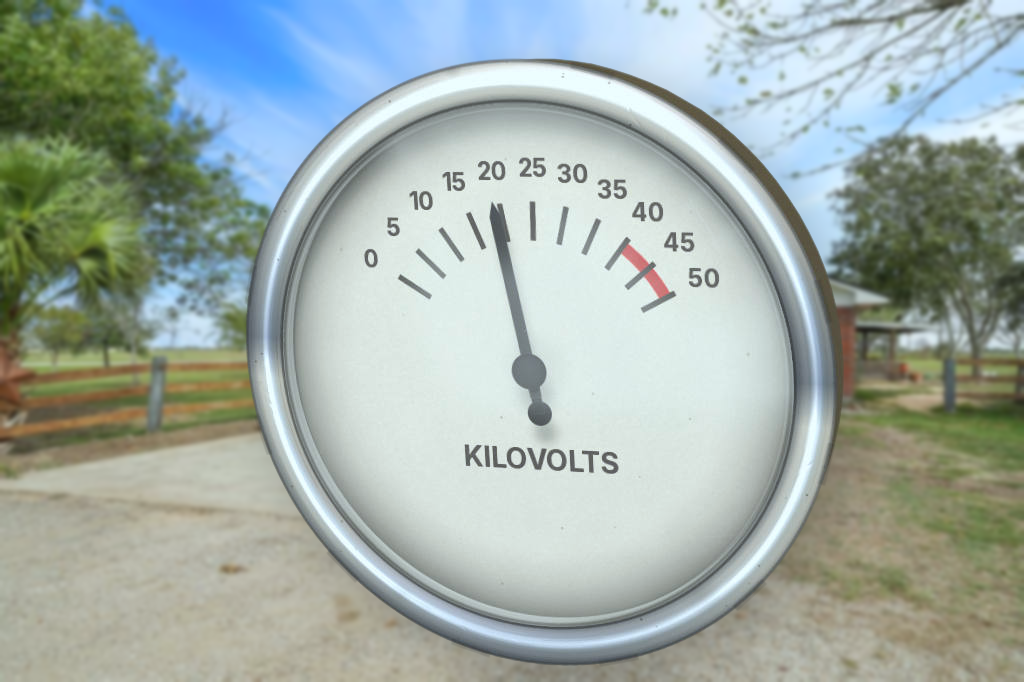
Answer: 20kV
